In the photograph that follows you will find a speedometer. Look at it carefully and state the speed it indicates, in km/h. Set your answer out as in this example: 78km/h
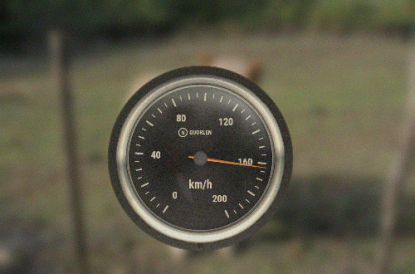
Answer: 162.5km/h
